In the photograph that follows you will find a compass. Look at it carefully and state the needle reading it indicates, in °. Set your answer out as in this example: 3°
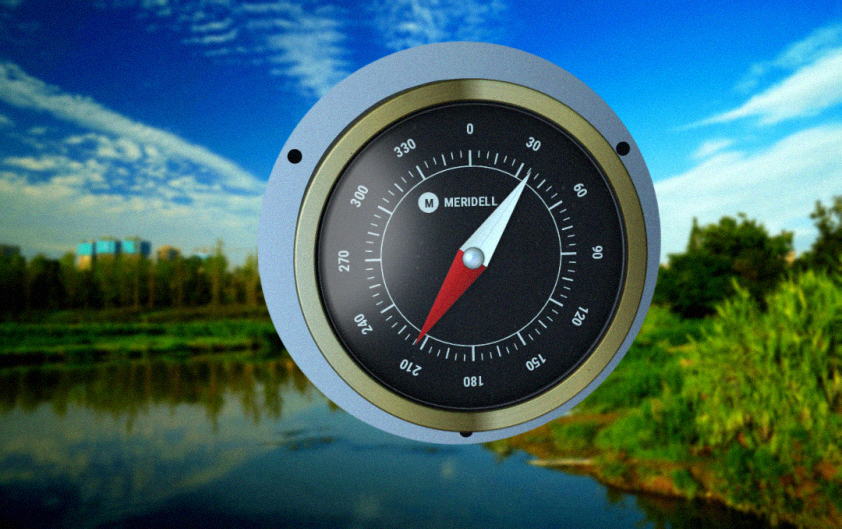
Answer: 215°
